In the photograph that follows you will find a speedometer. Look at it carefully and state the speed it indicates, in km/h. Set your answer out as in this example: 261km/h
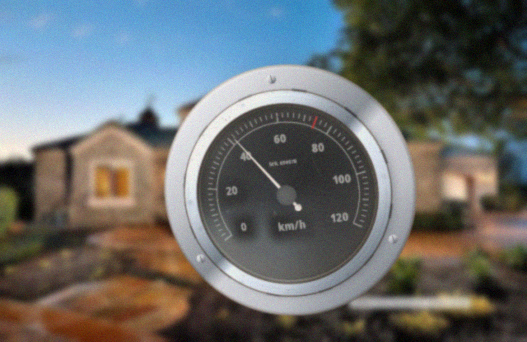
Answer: 42km/h
